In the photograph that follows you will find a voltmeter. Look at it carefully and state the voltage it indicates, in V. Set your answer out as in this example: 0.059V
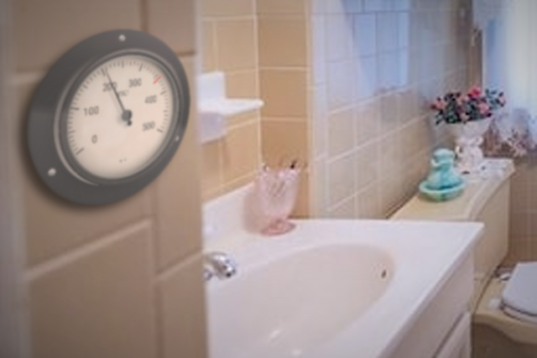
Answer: 200V
